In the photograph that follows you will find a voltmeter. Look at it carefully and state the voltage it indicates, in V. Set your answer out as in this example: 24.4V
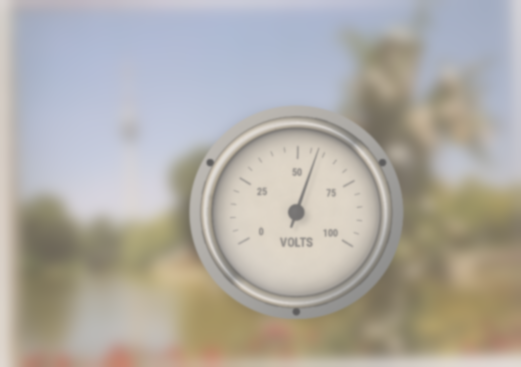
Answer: 57.5V
